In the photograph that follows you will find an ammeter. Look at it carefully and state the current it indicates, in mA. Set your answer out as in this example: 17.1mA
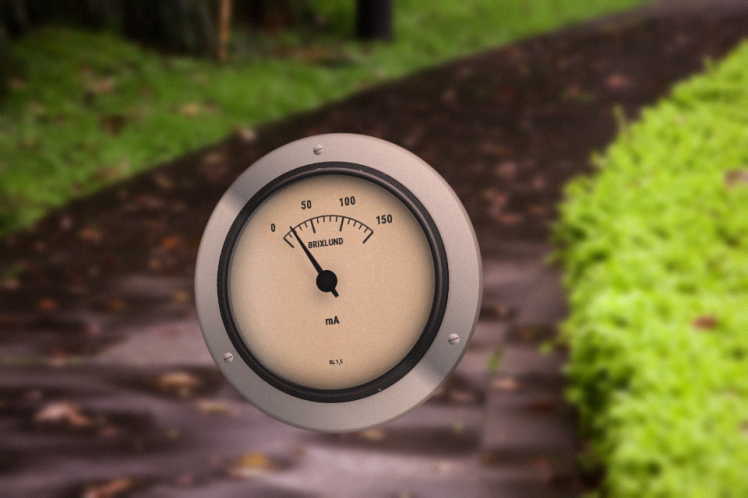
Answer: 20mA
